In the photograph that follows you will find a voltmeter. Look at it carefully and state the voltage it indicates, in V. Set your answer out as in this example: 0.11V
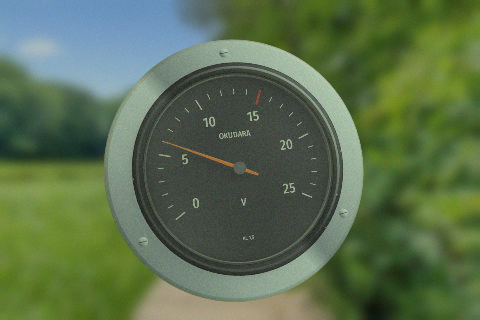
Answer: 6V
